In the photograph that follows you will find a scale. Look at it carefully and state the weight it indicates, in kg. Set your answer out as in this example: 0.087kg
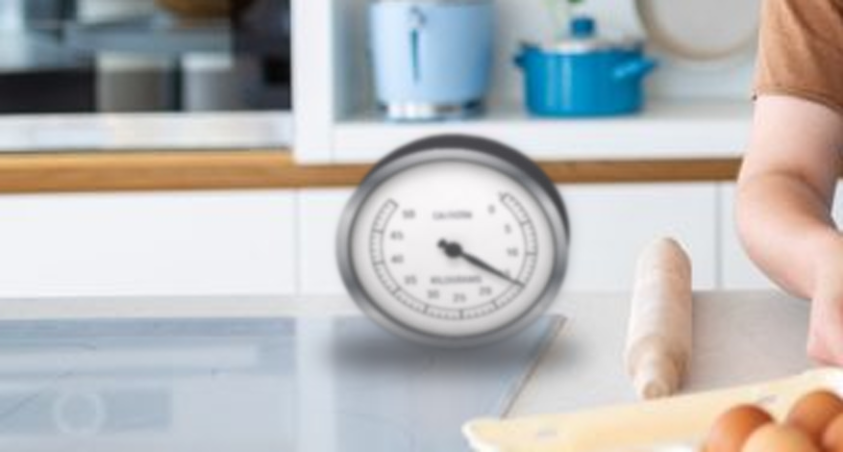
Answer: 15kg
